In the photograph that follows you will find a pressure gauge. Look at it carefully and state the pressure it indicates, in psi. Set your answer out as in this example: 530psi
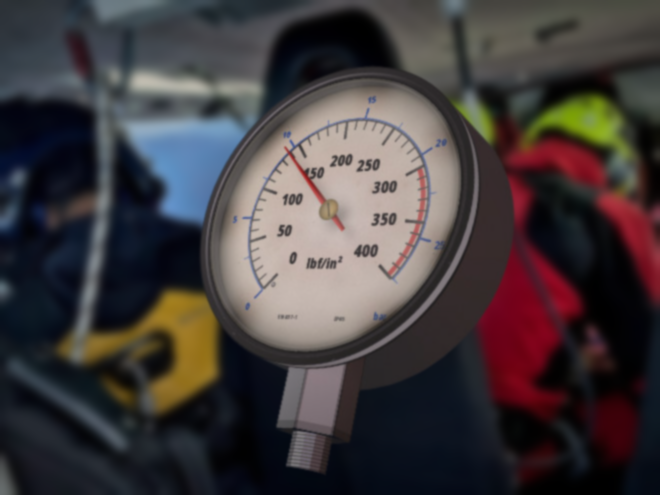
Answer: 140psi
